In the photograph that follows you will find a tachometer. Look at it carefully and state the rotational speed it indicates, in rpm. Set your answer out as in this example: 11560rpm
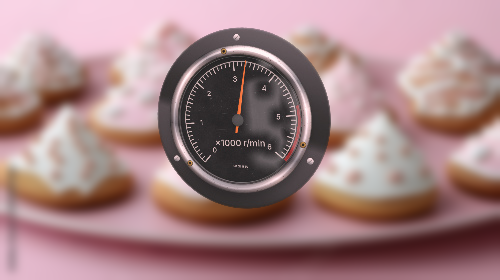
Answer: 3300rpm
